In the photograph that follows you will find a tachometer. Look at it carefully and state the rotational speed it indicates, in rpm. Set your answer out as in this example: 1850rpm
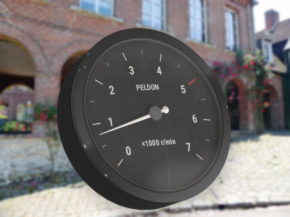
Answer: 750rpm
